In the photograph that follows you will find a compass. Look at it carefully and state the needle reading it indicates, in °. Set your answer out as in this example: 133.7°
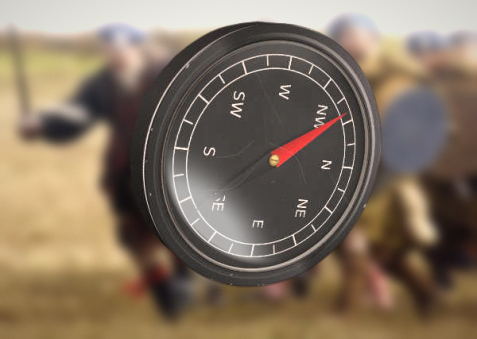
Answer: 322.5°
